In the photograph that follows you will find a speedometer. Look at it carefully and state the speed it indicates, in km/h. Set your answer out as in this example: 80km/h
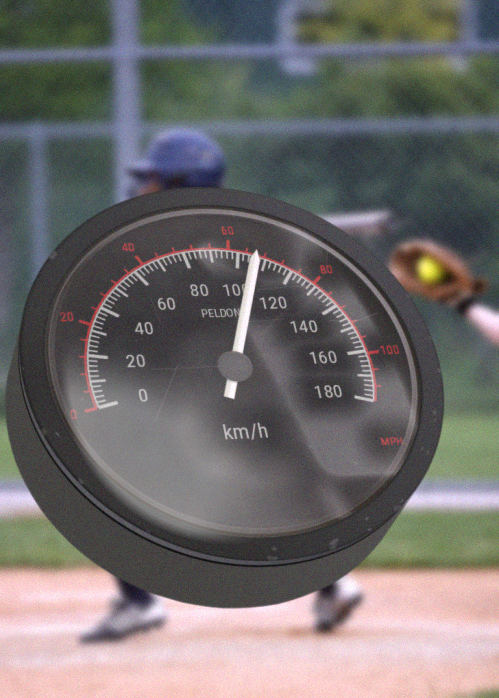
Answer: 106km/h
